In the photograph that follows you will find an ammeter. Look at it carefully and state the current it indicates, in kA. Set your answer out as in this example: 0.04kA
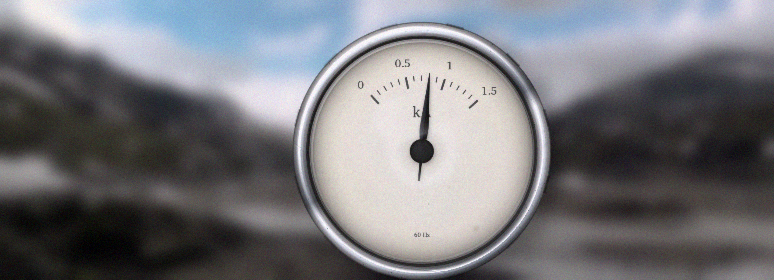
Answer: 0.8kA
